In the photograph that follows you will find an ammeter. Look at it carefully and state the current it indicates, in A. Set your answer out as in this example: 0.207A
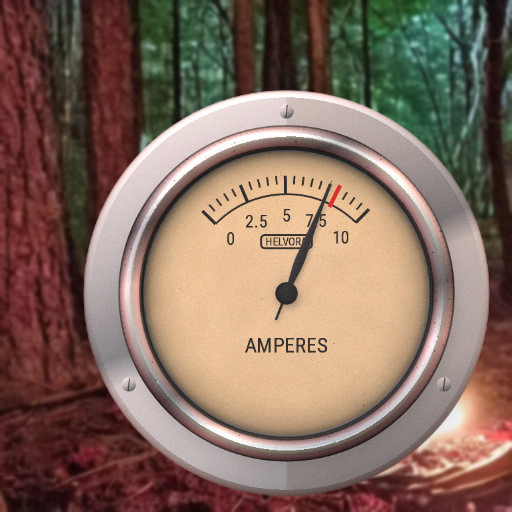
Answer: 7.5A
